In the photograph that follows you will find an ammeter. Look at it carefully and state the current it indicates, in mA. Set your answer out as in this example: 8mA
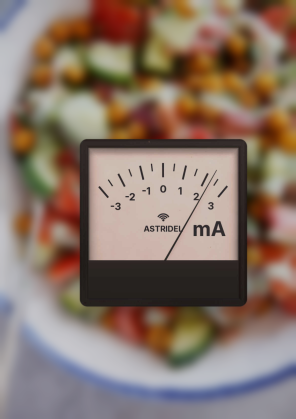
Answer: 2.25mA
